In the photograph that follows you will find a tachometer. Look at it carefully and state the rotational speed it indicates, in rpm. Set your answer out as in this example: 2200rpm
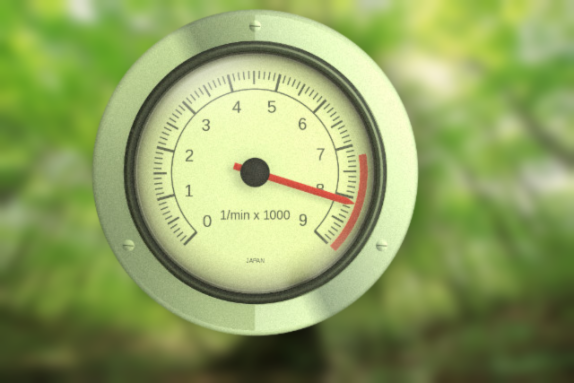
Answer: 8100rpm
